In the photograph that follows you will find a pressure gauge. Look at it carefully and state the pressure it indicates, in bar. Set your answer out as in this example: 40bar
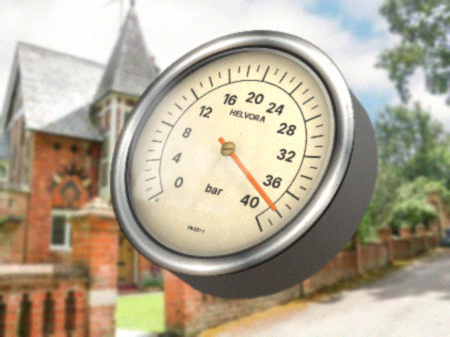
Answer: 38bar
